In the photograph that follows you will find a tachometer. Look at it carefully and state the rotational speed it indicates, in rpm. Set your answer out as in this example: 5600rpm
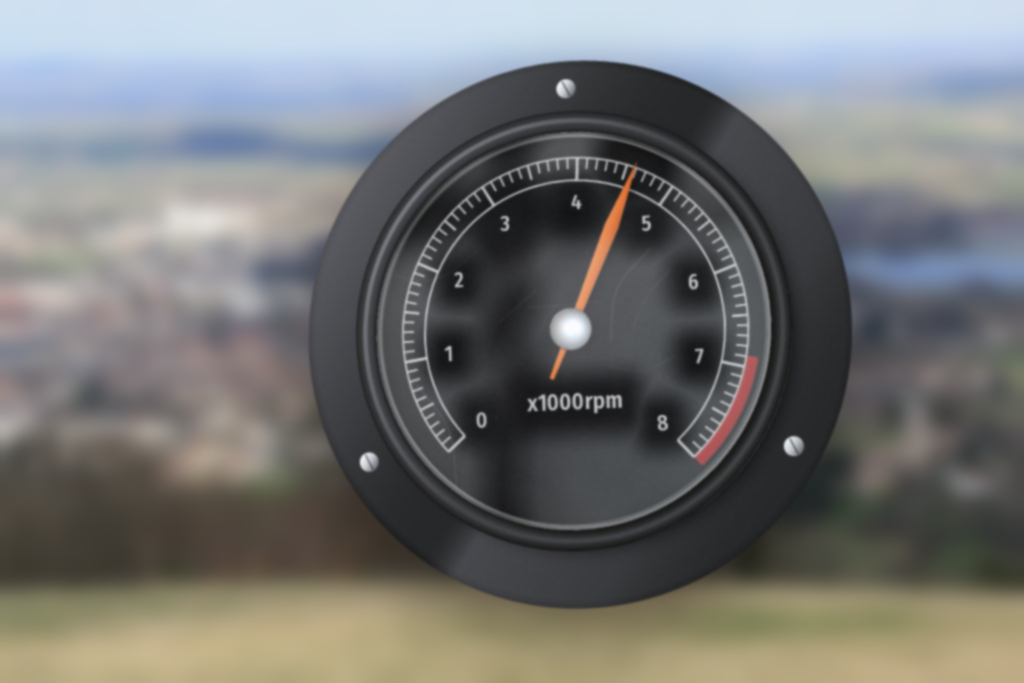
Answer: 4600rpm
